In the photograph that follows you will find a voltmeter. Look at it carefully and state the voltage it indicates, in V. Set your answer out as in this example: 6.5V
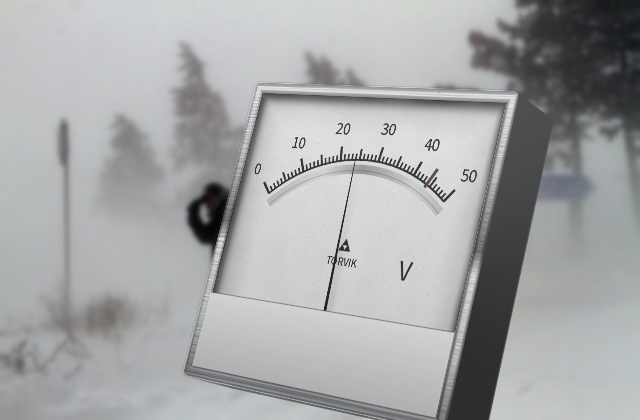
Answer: 25V
